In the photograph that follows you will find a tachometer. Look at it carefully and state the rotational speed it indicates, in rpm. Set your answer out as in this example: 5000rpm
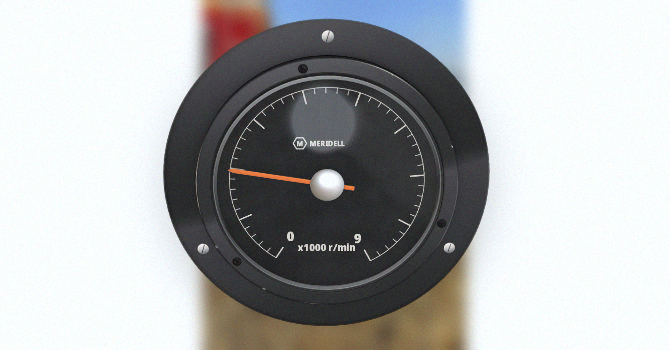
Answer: 2000rpm
